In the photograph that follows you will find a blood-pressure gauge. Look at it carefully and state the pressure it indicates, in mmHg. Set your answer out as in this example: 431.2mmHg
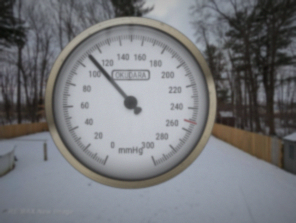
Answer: 110mmHg
